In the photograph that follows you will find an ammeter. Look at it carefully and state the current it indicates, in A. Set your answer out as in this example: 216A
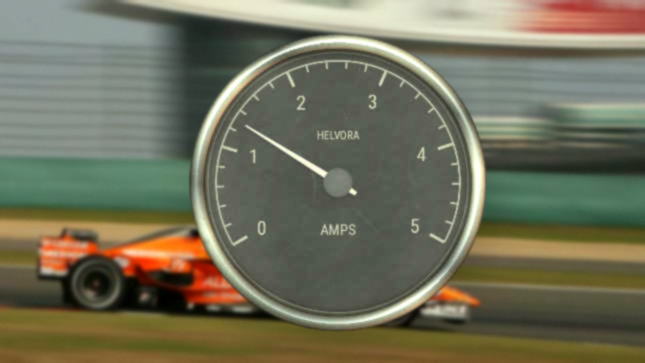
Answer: 1.3A
